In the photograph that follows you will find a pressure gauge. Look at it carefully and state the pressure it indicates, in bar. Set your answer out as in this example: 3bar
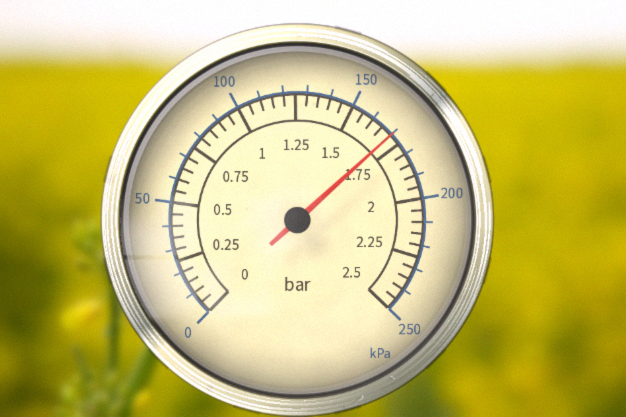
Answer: 1.7bar
